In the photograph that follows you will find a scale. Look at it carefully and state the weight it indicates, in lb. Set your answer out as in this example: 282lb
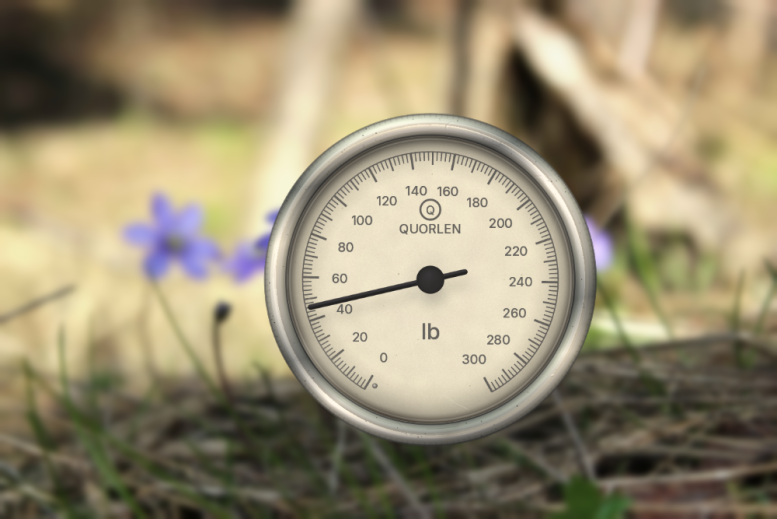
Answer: 46lb
